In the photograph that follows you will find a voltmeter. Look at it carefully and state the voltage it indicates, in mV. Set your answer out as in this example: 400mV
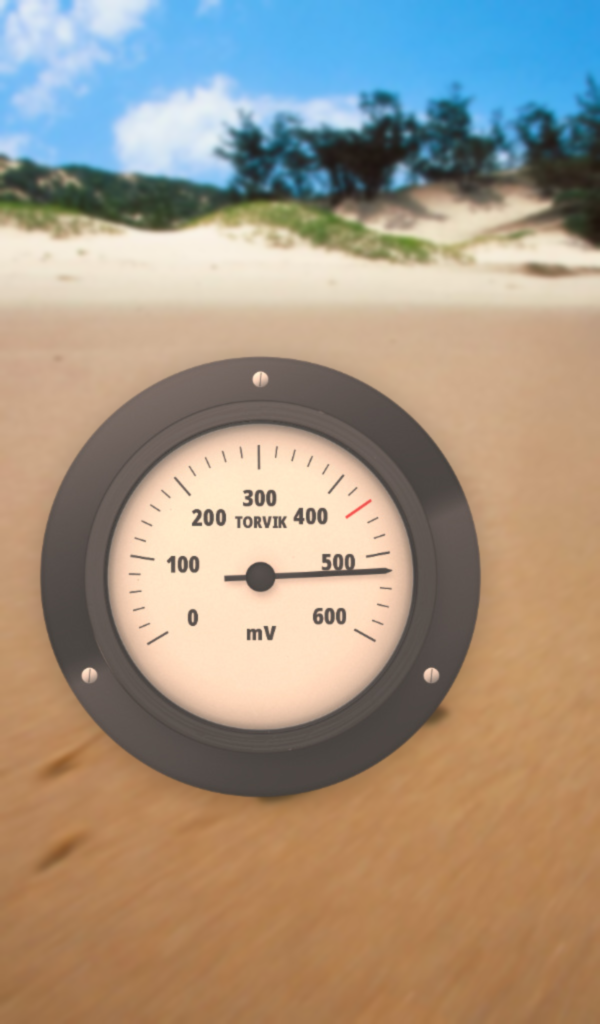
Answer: 520mV
